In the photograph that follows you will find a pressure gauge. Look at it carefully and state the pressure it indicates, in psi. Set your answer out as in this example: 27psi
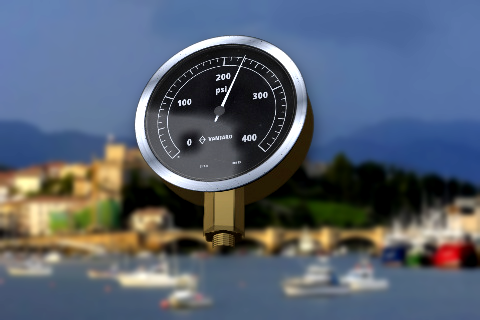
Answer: 230psi
